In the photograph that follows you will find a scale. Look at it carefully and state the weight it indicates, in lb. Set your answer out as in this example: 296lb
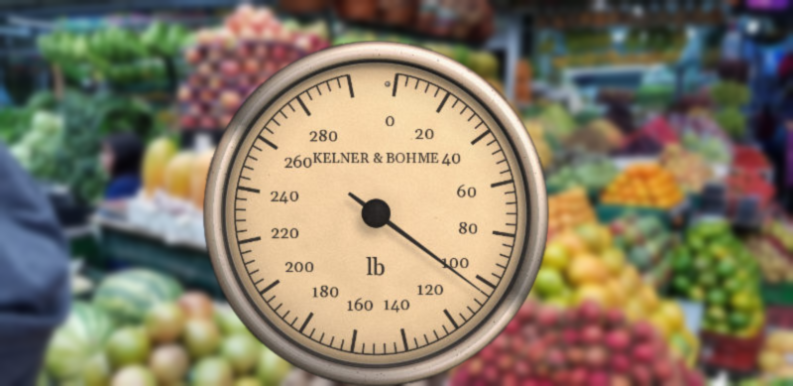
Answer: 104lb
